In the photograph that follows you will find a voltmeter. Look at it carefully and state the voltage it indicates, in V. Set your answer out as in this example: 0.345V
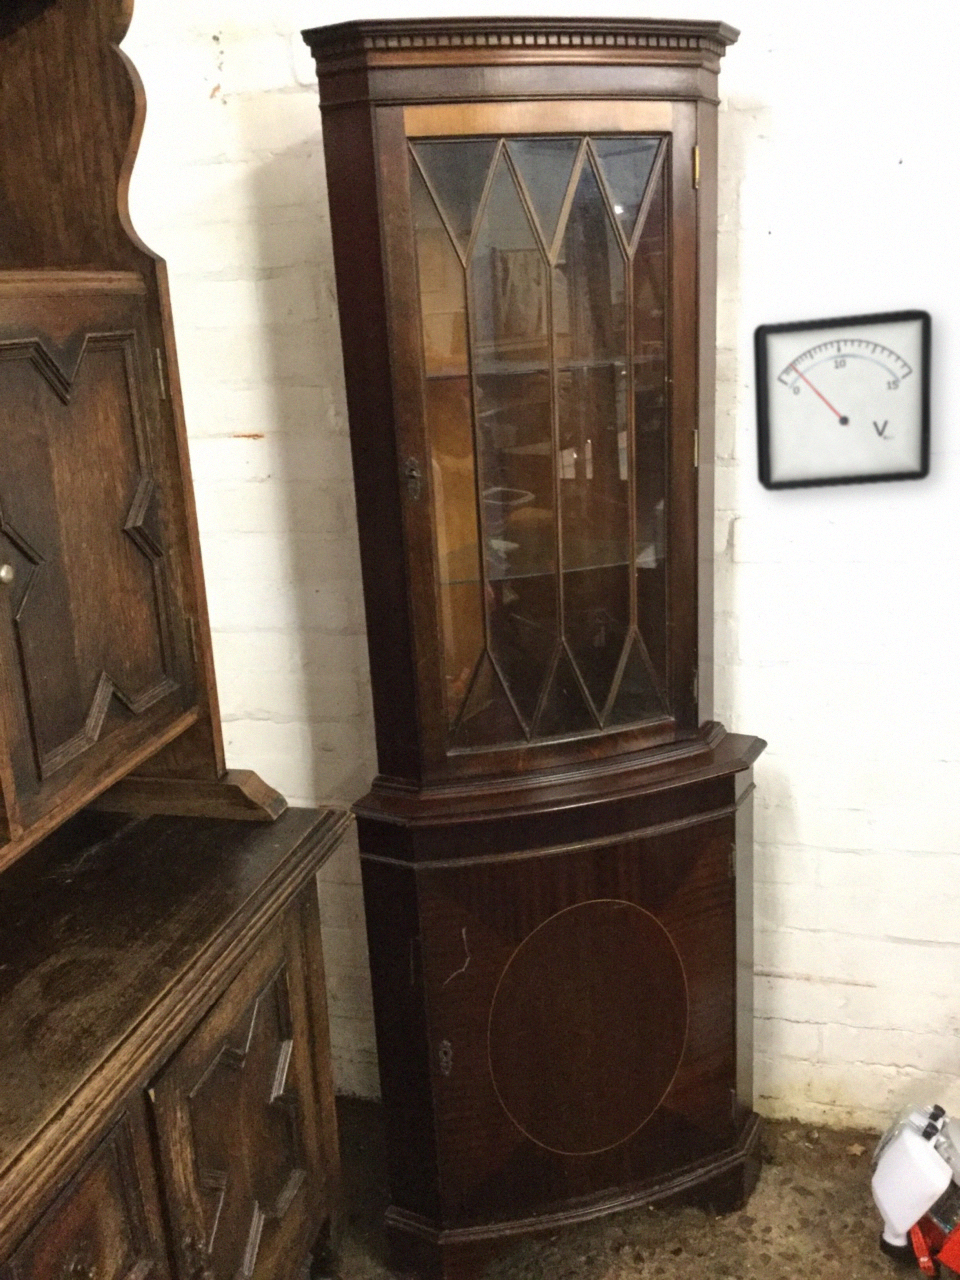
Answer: 5V
